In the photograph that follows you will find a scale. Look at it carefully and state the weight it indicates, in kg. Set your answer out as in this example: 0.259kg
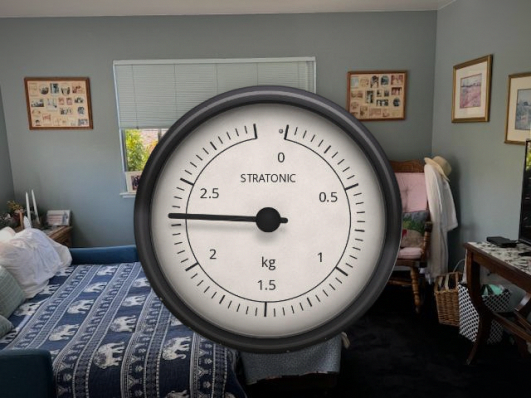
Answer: 2.3kg
